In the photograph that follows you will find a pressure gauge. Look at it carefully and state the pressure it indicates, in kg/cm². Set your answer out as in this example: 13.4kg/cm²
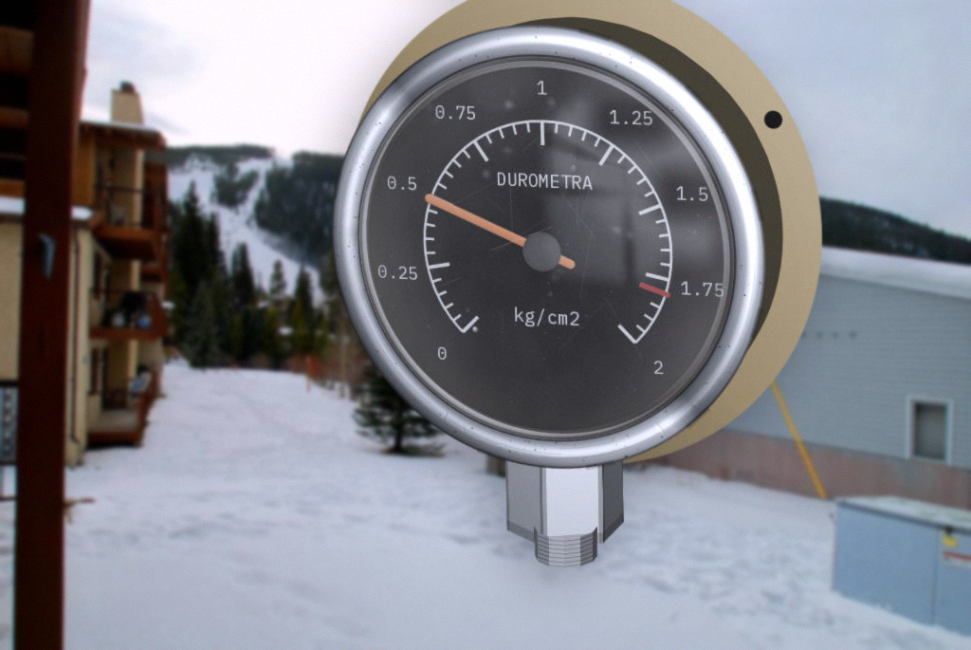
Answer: 0.5kg/cm²
